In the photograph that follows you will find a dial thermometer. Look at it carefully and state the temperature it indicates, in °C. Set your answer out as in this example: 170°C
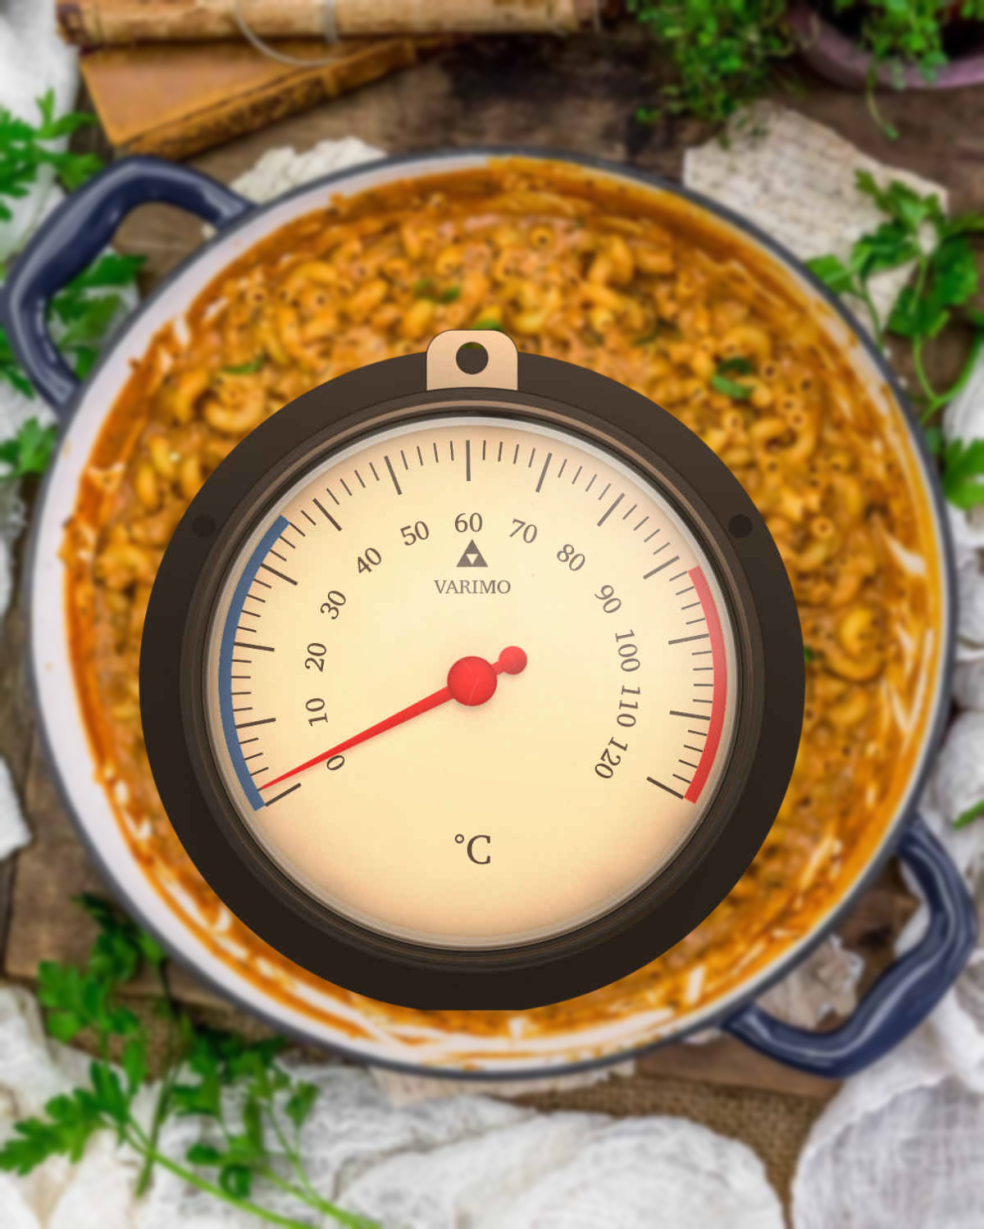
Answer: 2°C
